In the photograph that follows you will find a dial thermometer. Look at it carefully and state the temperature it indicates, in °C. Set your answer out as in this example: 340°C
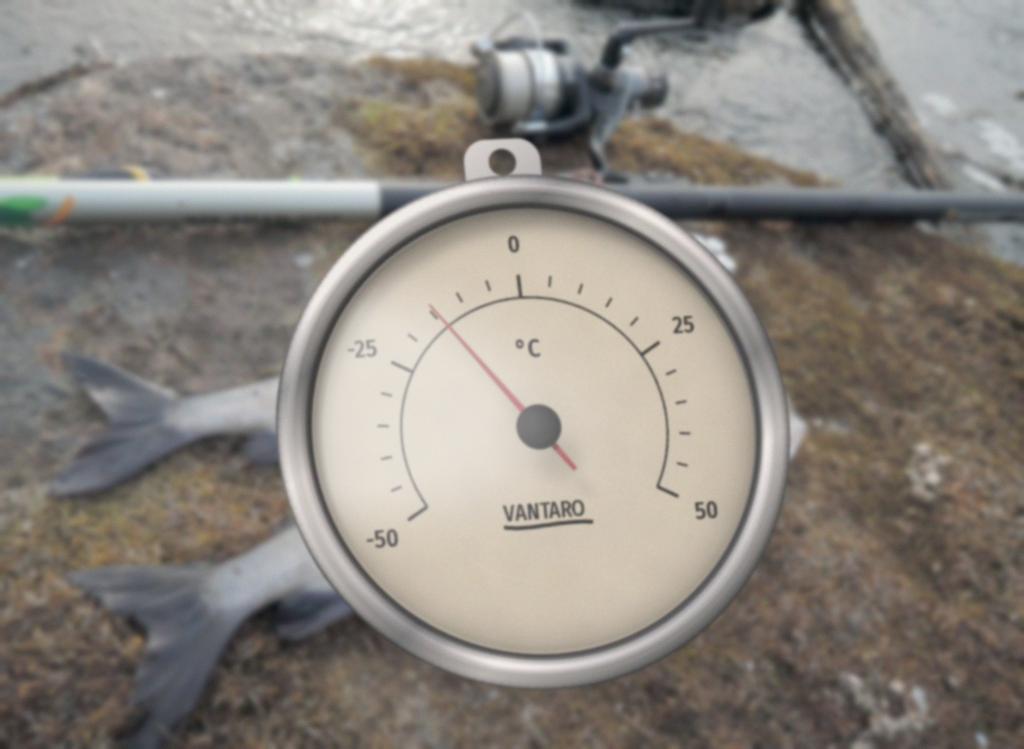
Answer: -15°C
